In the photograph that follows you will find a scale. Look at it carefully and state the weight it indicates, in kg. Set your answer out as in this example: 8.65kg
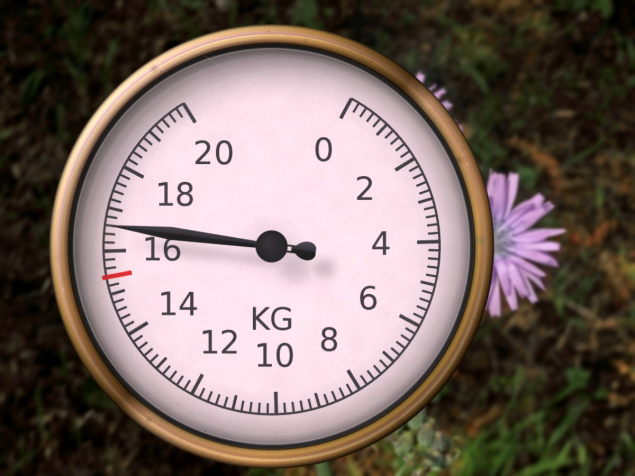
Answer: 16.6kg
